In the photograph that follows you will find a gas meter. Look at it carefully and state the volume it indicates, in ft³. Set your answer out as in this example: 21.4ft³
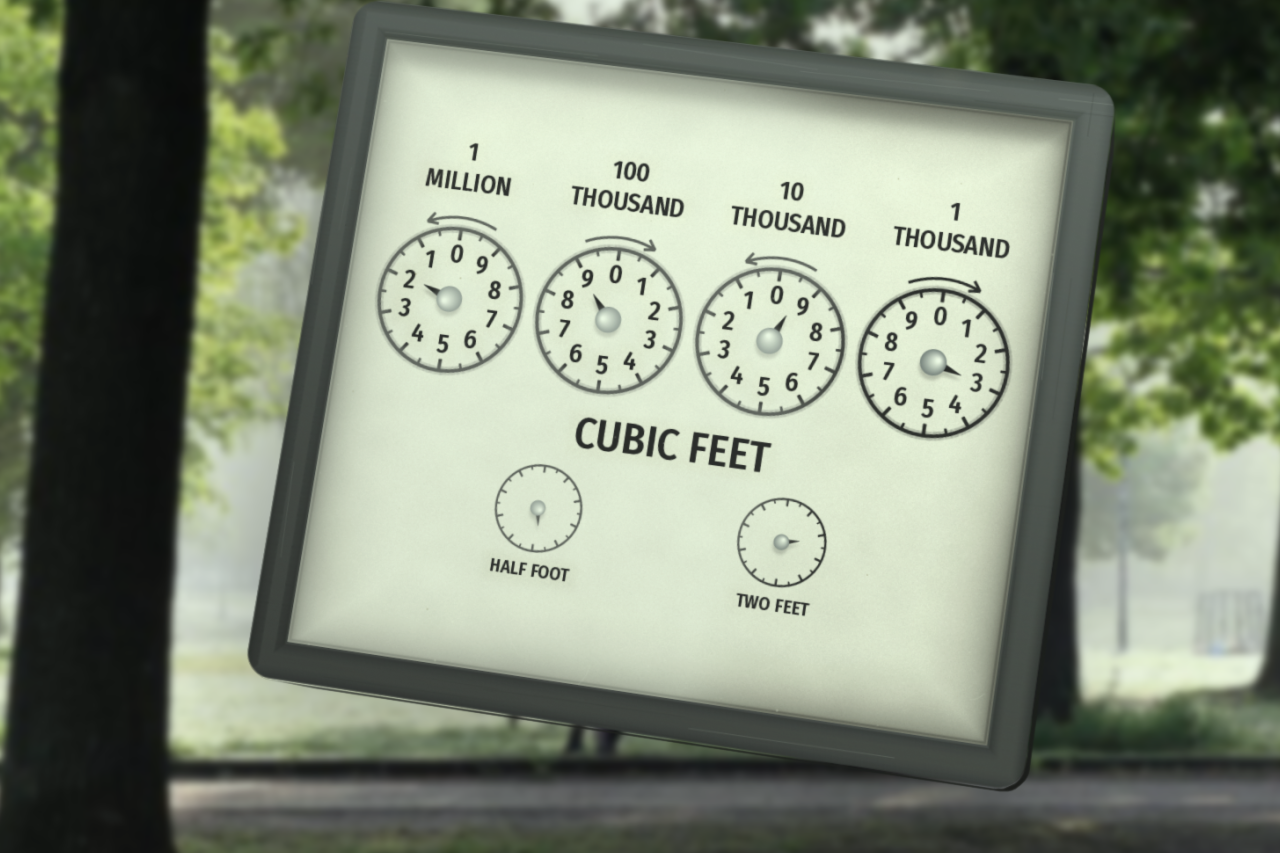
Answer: 189300ft³
